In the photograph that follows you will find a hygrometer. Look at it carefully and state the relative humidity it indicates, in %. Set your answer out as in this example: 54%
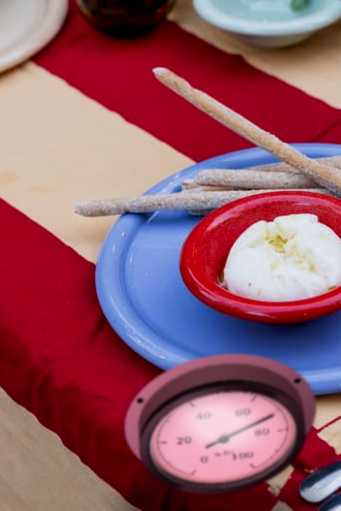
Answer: 70%
